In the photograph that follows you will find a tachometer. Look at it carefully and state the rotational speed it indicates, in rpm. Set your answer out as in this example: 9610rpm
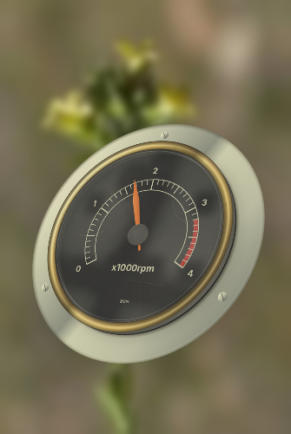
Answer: 1700rpm
